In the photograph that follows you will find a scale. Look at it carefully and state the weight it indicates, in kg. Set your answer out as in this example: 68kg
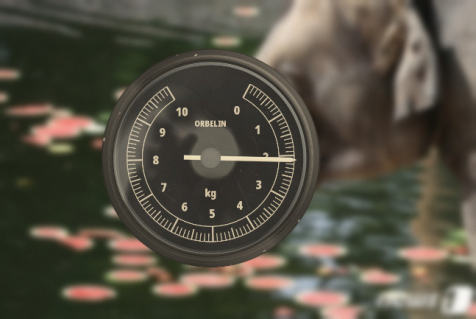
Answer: 2.1kg
